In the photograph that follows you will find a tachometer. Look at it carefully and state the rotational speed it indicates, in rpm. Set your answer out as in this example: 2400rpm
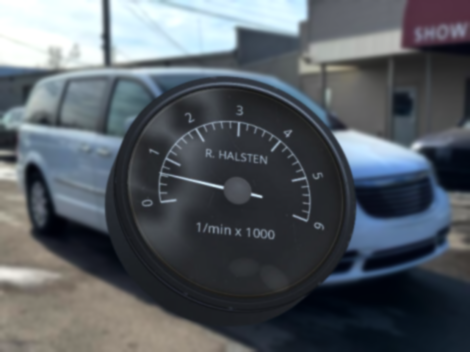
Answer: 600rpm
